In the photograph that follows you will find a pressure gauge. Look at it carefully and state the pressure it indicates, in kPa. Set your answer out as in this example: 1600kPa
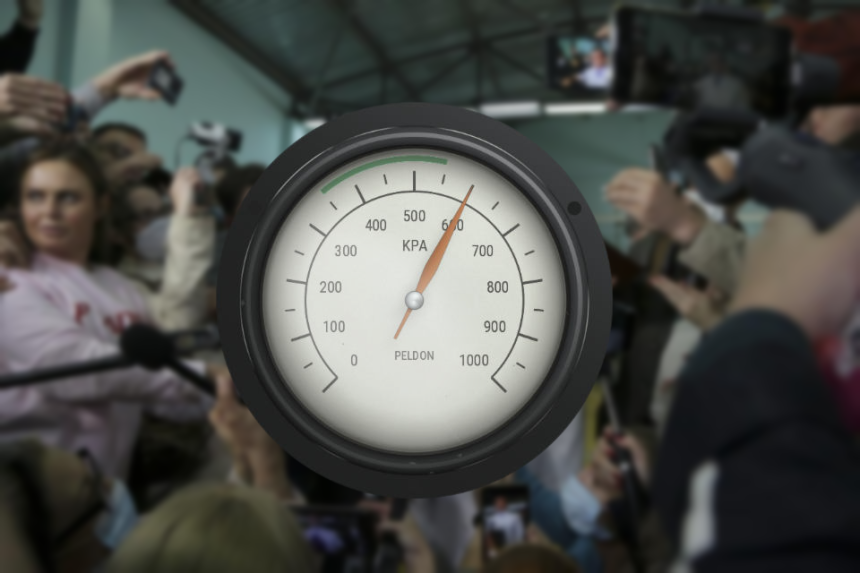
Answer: 600kPa
